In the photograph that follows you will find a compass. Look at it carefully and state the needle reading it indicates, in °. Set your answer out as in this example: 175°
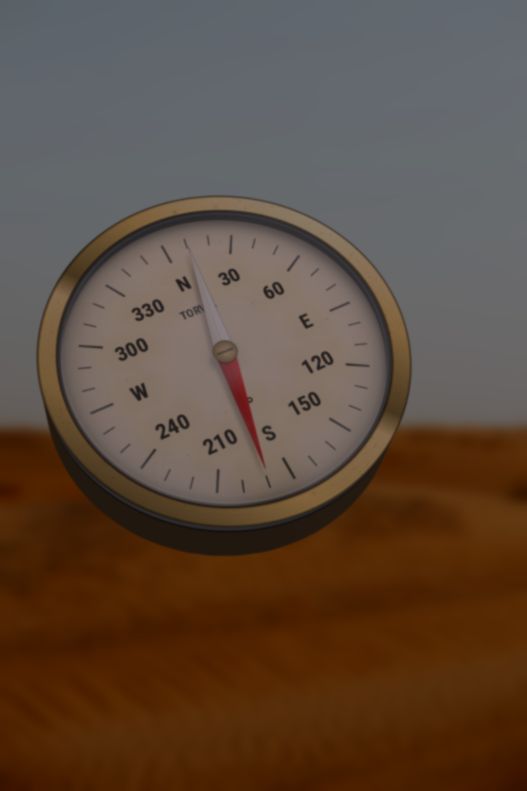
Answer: 190°
